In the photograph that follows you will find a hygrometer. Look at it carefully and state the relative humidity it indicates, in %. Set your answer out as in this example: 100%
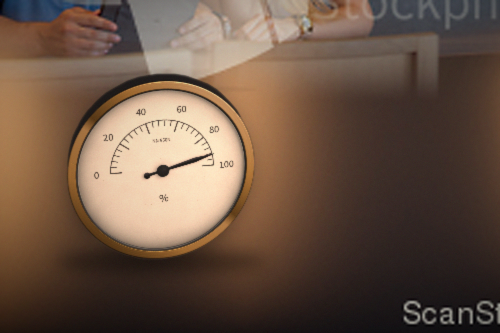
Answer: 92%
